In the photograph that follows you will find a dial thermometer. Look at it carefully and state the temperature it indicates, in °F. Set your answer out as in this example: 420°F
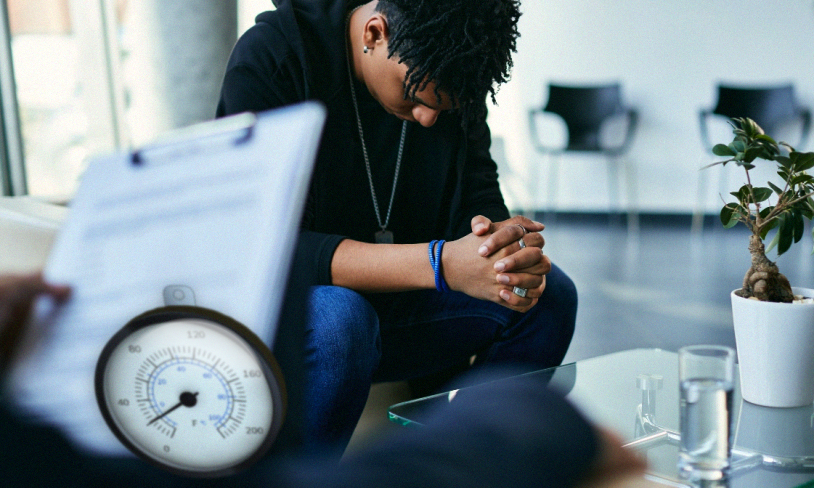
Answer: 20°F
